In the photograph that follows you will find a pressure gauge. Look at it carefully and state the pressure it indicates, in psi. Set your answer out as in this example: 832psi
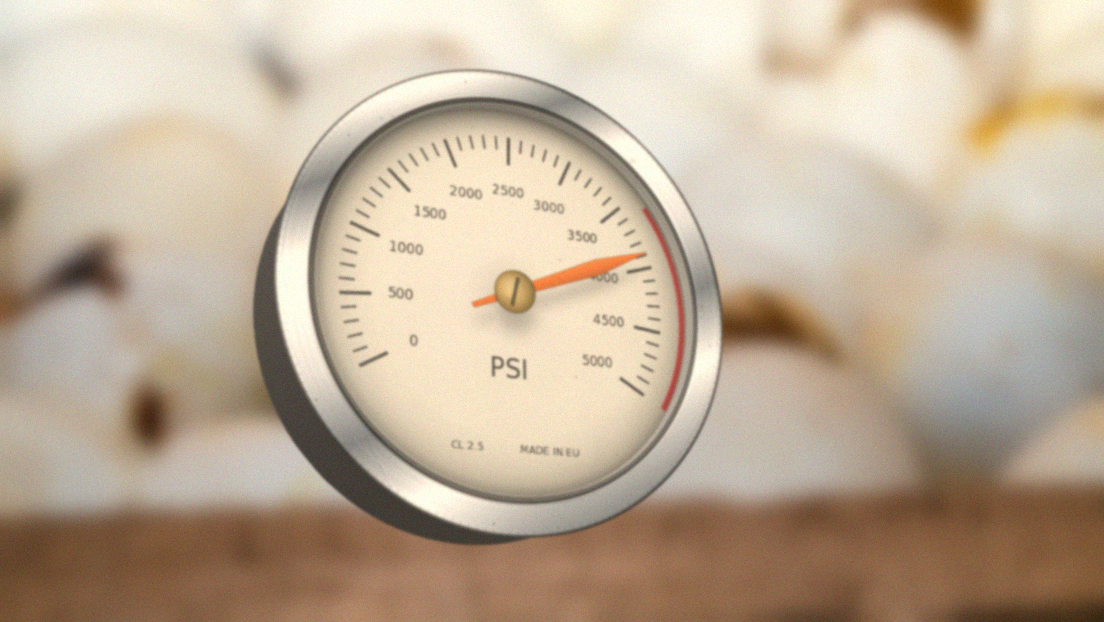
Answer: 3900psi
